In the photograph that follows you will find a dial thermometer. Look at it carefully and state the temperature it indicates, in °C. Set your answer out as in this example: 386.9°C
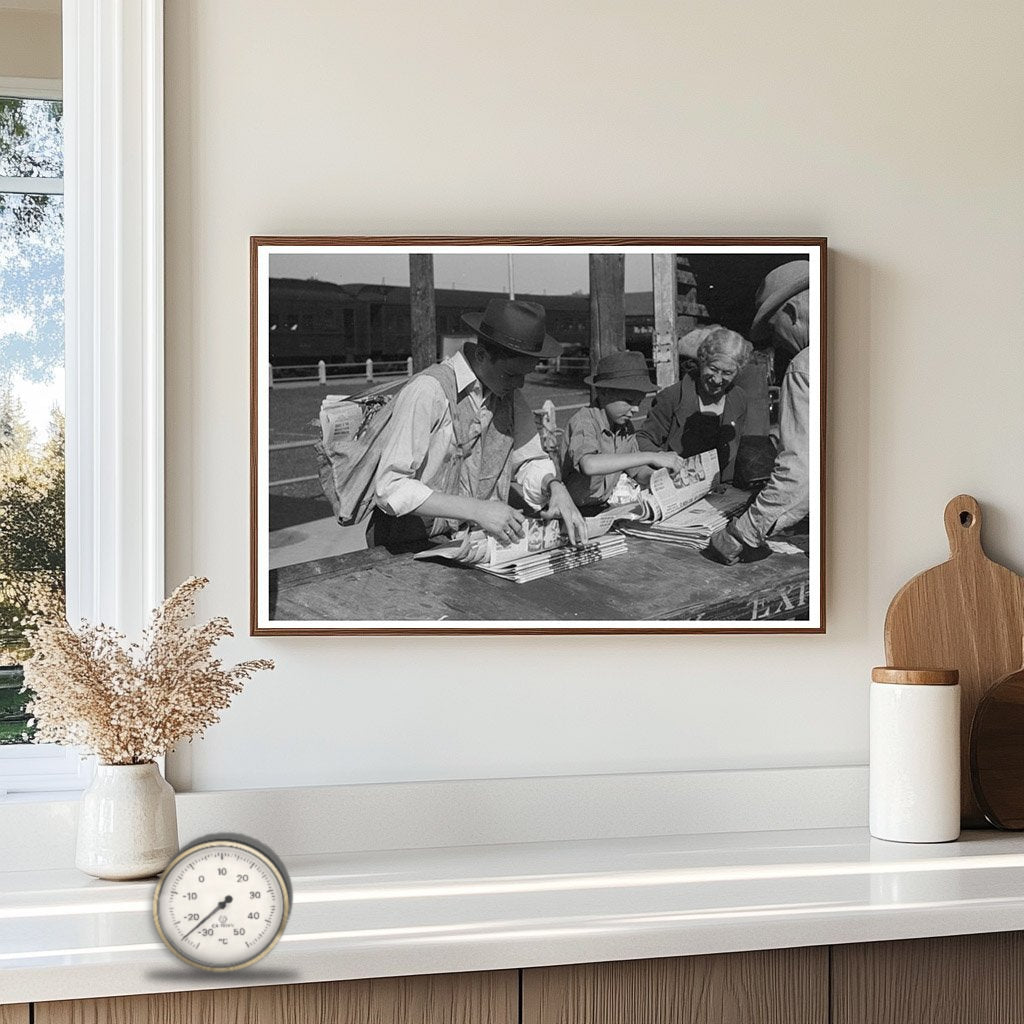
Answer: -25°C
